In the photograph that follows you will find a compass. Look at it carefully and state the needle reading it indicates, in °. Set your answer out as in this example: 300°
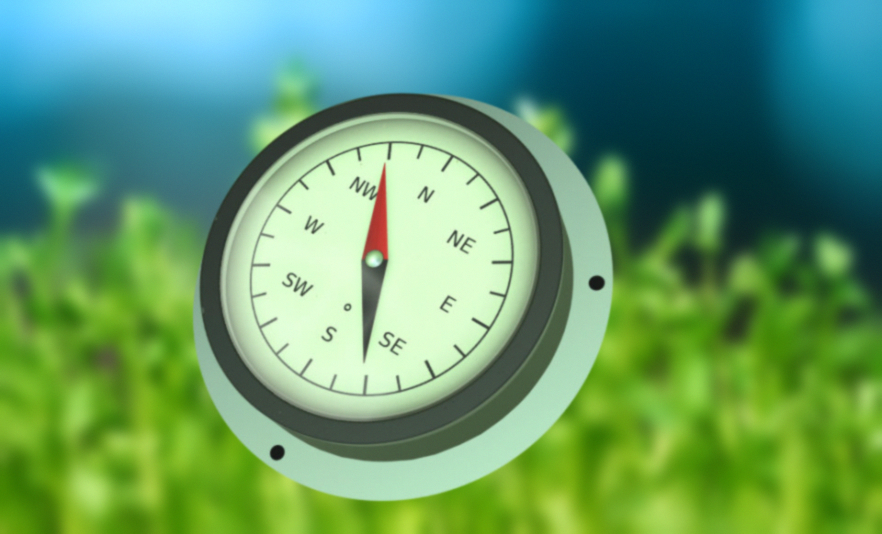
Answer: 330°
